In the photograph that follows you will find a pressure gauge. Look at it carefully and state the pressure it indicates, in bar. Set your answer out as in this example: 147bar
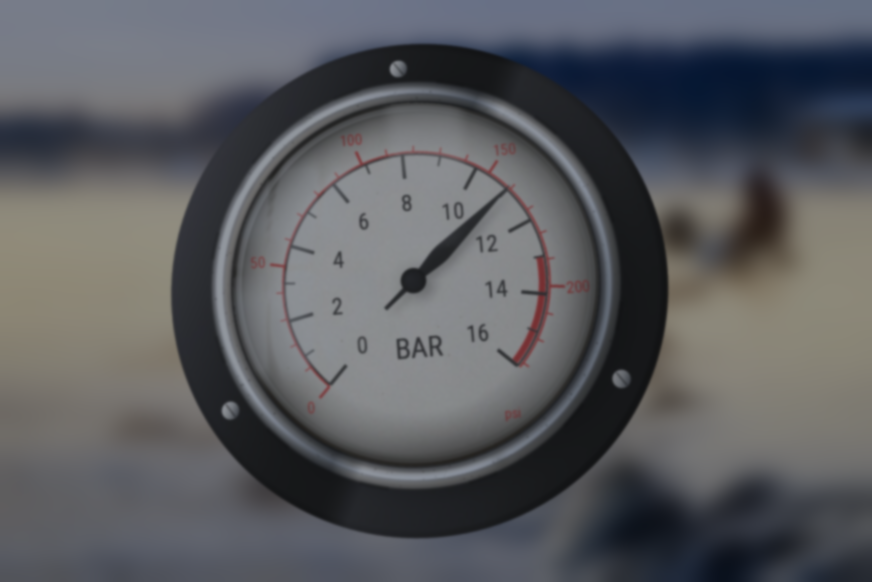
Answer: 11bar
